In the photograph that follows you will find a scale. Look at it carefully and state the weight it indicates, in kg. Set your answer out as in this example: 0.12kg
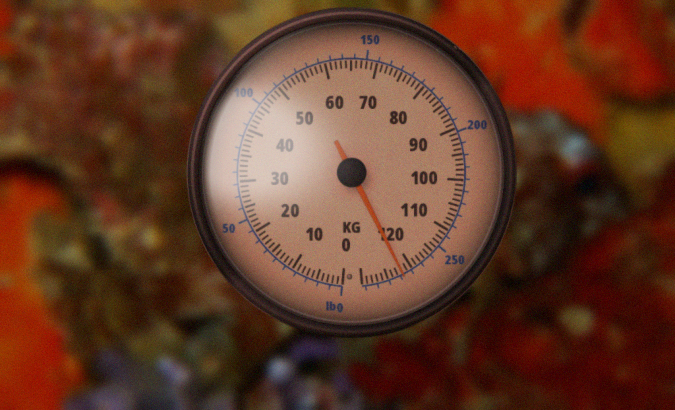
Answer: 122kg
